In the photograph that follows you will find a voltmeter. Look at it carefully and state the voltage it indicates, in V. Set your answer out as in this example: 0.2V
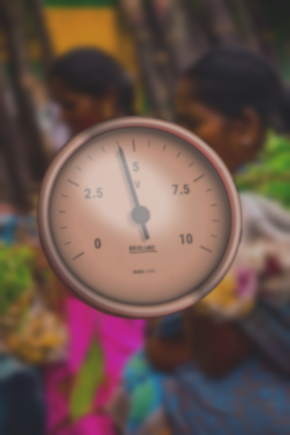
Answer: 4.5V
